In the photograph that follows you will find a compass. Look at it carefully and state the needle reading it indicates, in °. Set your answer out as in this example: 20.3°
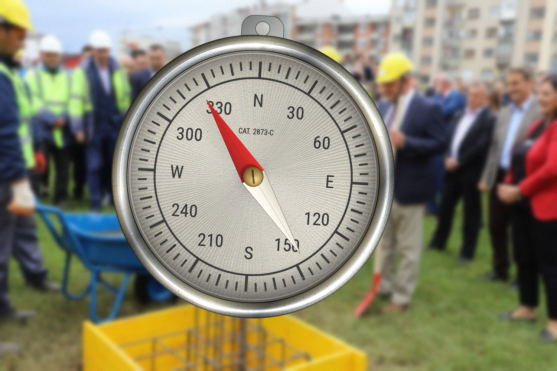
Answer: 325°
